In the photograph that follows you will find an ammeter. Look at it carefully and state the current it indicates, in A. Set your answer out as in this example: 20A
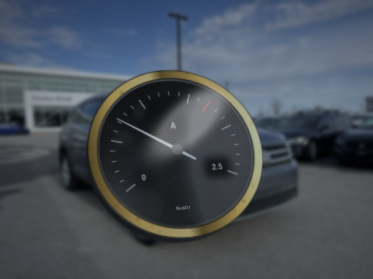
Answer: 0.7A
